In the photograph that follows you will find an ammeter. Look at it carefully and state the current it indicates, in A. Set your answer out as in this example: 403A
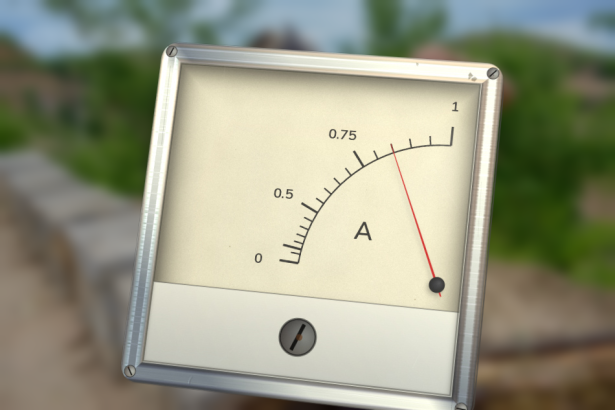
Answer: 0.85A
